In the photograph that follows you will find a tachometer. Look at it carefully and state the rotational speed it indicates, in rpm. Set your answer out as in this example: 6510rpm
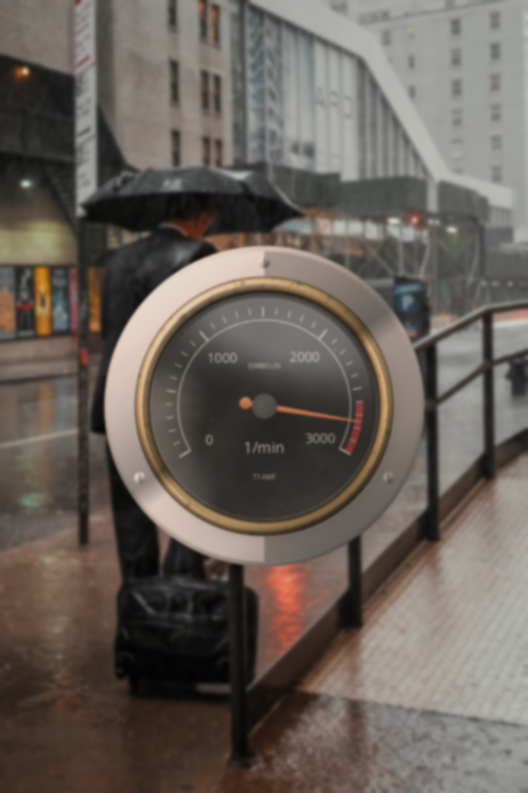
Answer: 2750rpm
